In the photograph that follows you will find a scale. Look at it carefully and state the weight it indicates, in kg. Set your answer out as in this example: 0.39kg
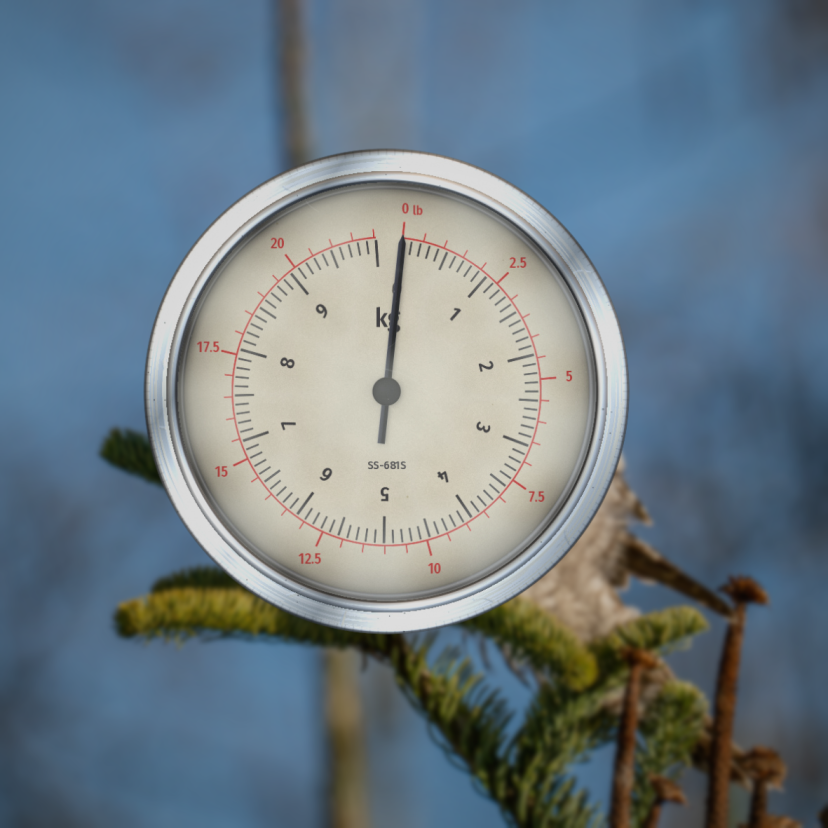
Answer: 0kg
